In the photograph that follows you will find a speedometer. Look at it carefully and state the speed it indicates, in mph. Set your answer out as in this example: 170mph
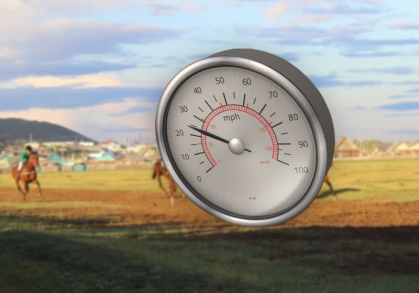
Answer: 25mph
